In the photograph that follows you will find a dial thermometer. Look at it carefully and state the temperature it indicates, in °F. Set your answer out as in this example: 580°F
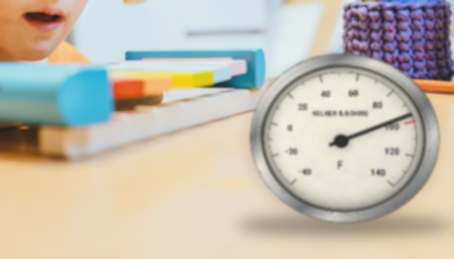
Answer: 95°F
